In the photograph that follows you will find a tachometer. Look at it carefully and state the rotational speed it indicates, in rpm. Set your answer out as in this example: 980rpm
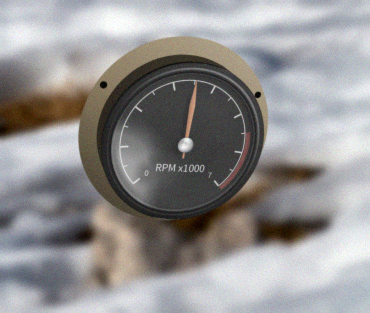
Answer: 3500rpm
